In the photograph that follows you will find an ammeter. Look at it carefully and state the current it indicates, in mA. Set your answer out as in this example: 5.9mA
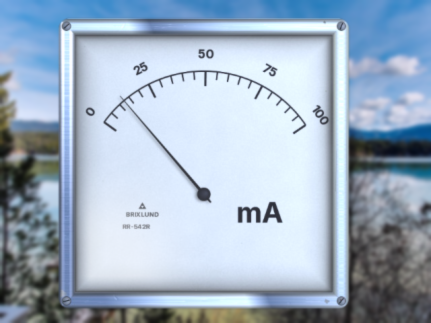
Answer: 12.5mA
